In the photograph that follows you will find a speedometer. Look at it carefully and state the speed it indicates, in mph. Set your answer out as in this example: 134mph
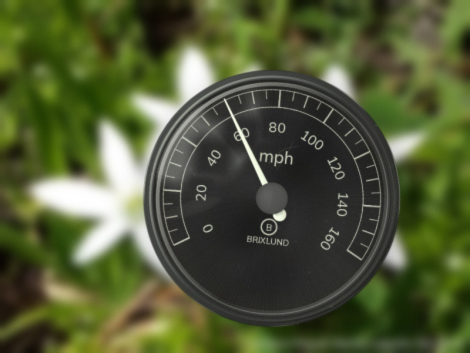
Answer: 60mph
